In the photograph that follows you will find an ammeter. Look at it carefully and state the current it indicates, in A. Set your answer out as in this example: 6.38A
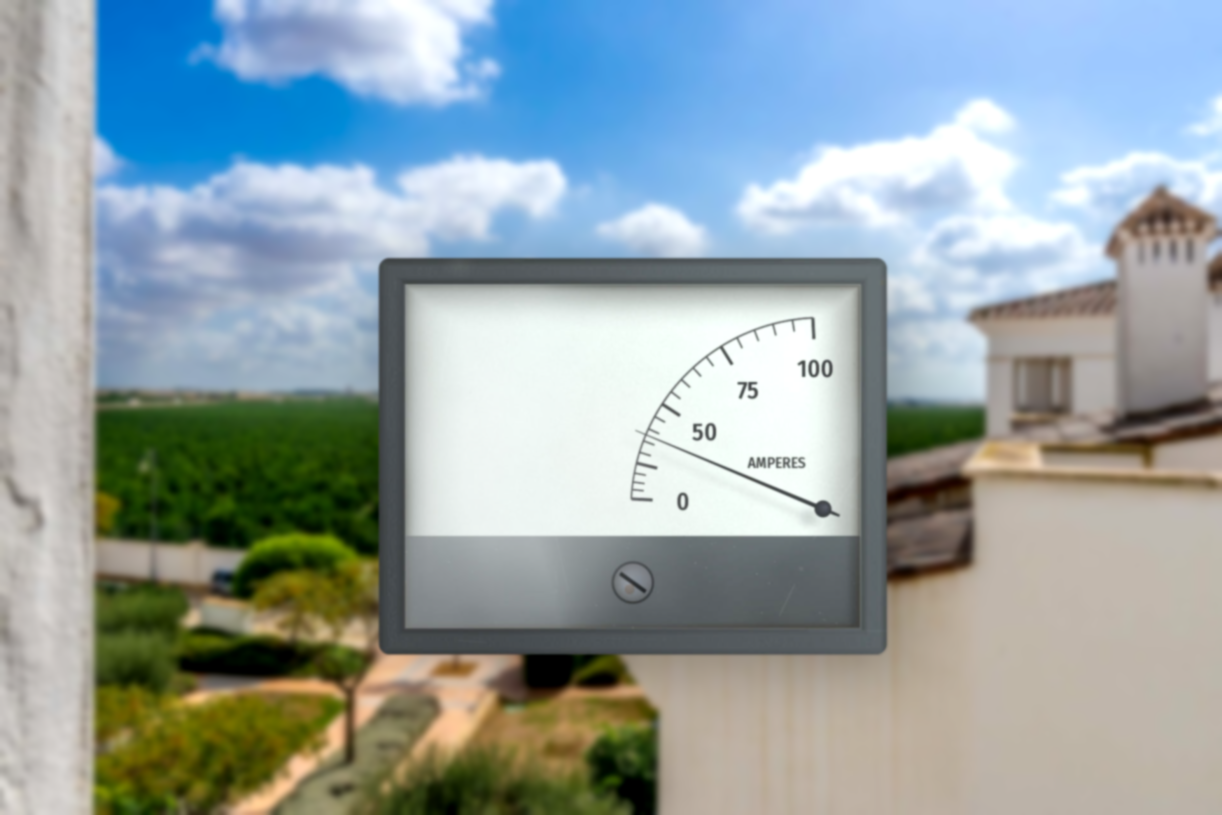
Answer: 37.5A
